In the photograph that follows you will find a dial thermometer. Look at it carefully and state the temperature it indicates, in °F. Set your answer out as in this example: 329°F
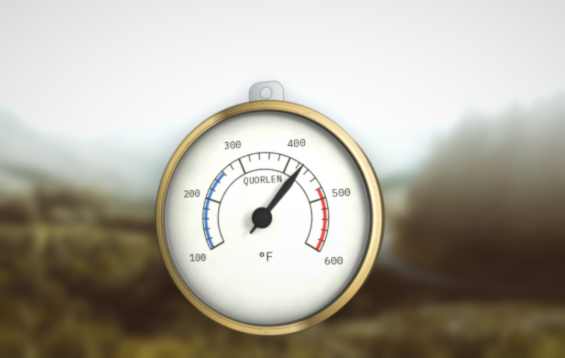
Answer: 430°F
